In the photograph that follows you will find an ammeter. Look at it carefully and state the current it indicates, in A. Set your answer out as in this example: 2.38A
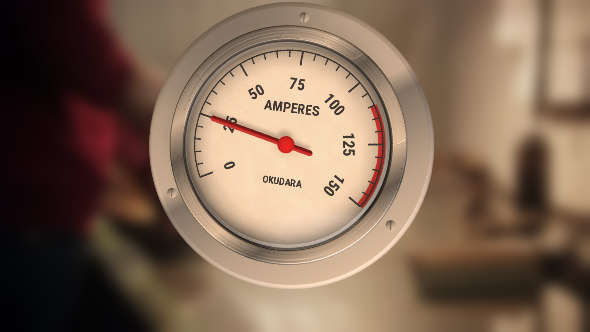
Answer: 25A
